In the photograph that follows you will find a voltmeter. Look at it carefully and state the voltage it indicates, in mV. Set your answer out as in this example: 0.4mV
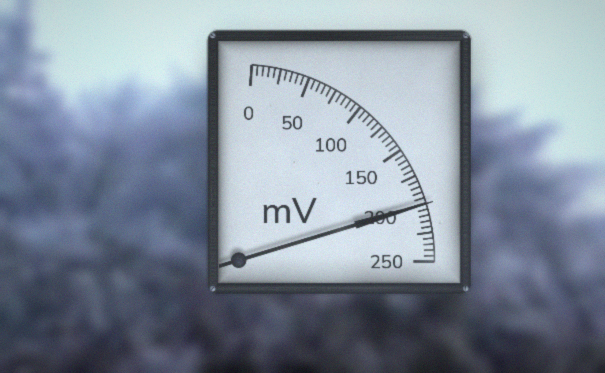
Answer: 200mV
